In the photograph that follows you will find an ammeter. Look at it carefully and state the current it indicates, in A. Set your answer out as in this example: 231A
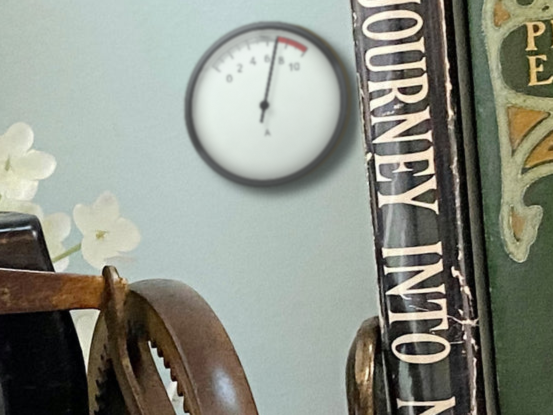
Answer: 7A
